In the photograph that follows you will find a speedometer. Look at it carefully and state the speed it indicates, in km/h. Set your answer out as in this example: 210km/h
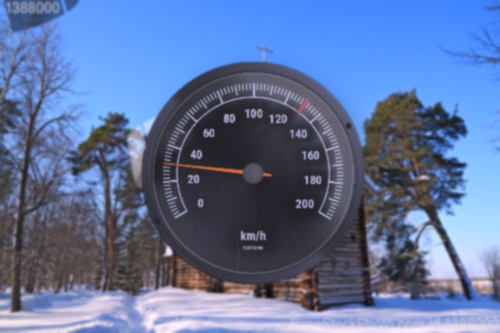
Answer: 30km/h
